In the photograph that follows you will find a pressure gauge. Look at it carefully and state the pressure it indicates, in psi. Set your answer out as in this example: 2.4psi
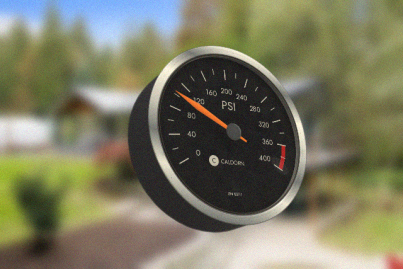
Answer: 100psi
